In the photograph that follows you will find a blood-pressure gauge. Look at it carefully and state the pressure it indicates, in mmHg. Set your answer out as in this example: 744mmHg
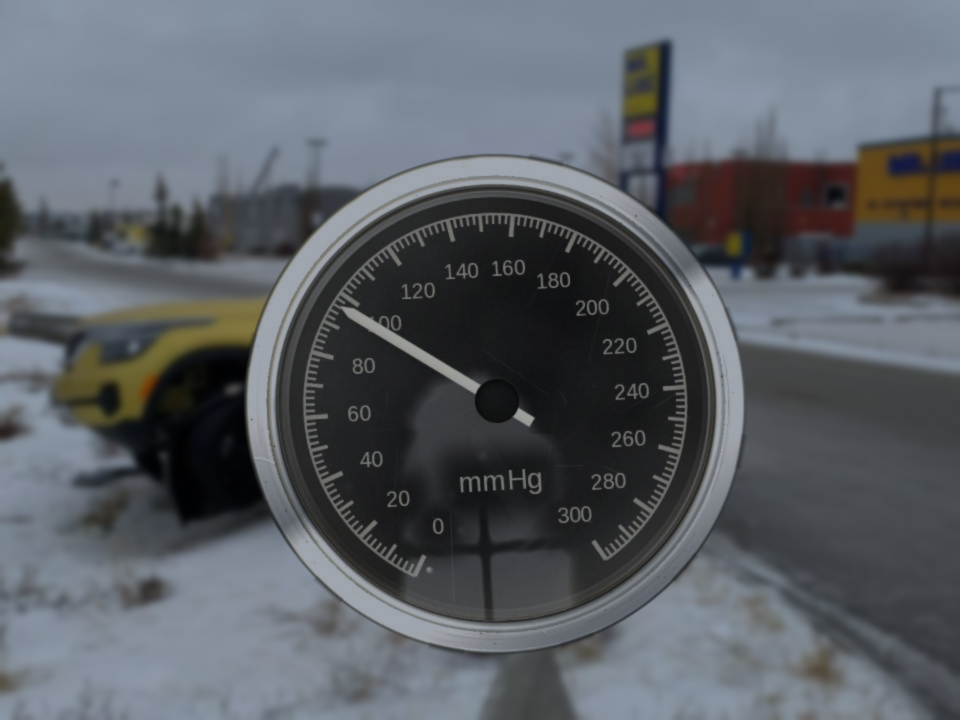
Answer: 96mmHg
